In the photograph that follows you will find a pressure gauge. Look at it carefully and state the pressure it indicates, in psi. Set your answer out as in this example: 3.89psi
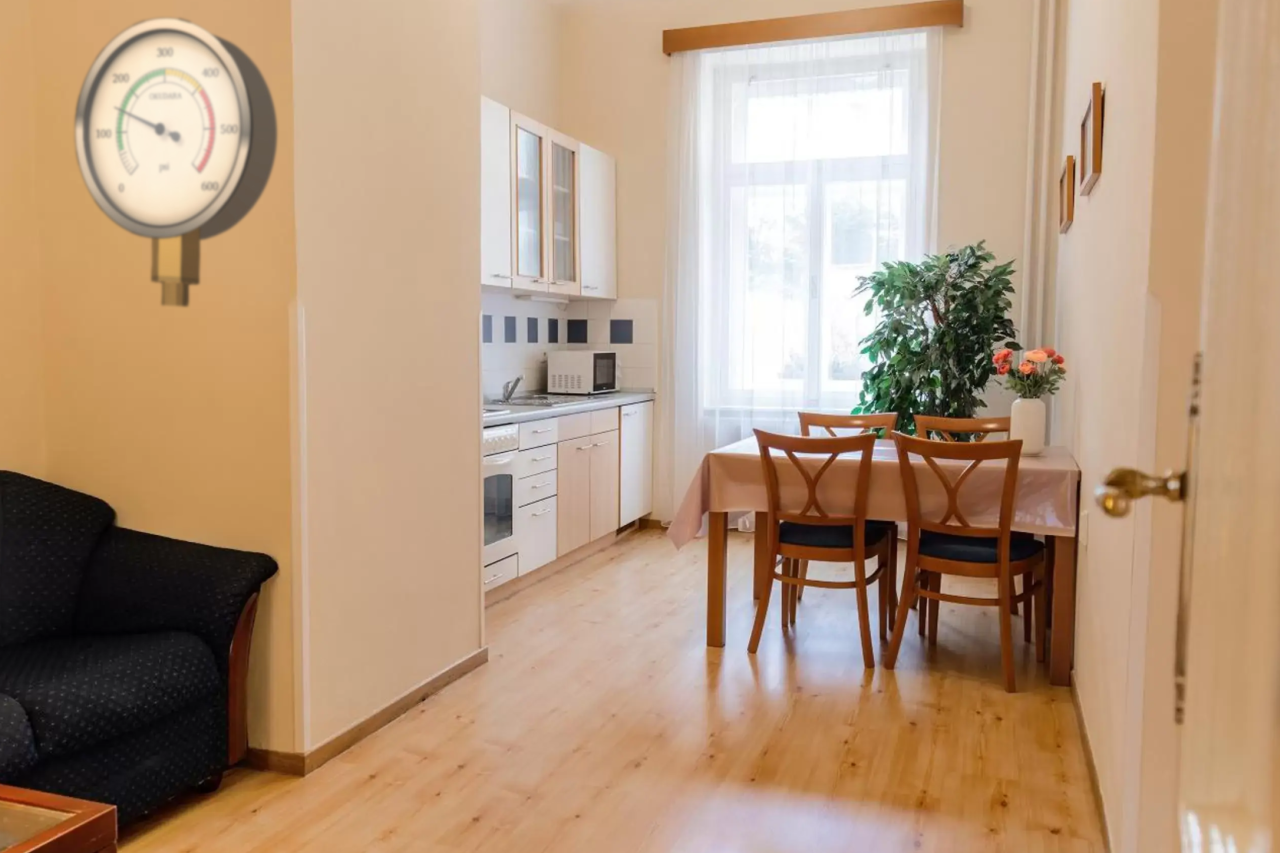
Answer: 150psi
